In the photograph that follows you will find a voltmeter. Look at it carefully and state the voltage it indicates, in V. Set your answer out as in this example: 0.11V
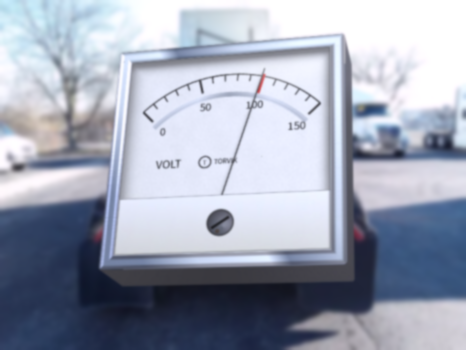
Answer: 100V
